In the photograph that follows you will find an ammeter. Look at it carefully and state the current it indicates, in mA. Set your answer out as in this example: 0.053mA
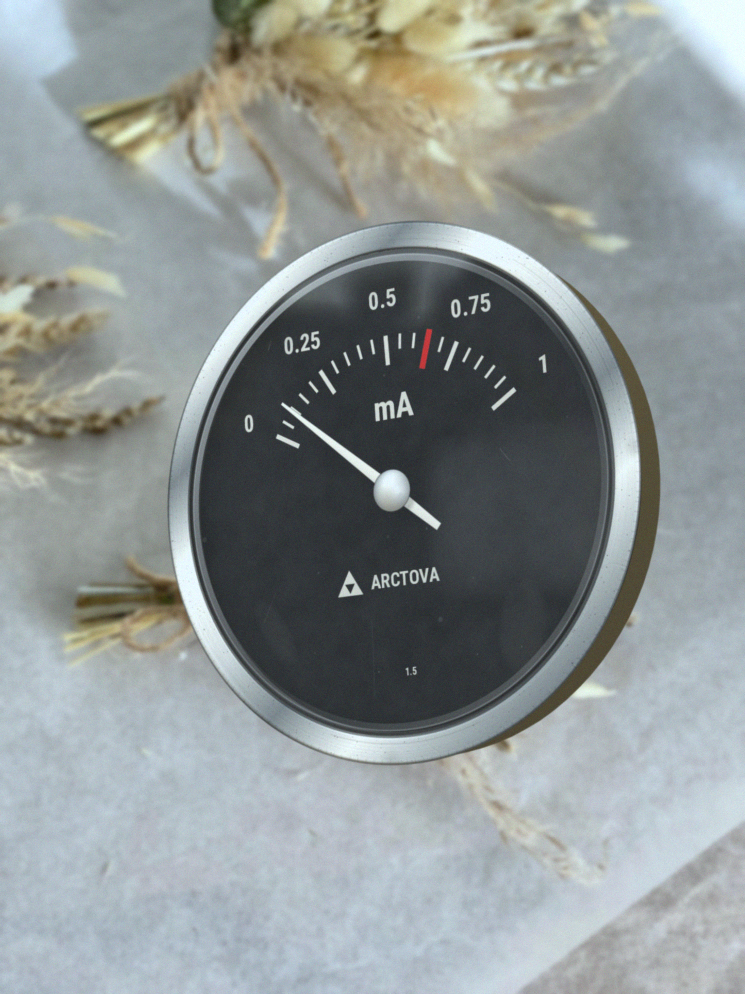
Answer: 0.1mA
